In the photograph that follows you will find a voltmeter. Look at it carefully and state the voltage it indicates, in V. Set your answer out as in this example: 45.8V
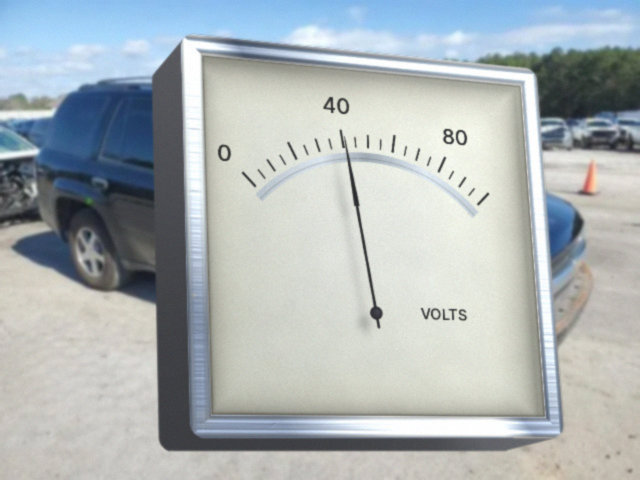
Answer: 40V
